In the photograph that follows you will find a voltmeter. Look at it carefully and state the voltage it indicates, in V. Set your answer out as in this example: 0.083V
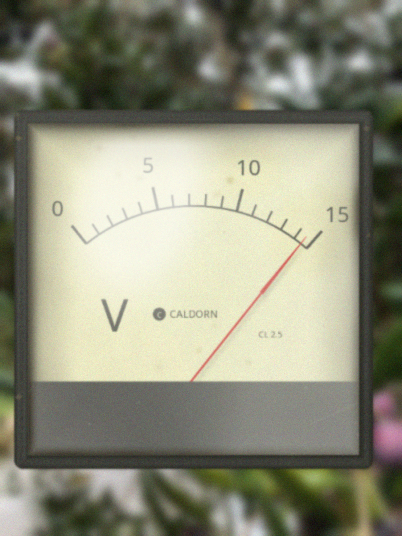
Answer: 14.5V
